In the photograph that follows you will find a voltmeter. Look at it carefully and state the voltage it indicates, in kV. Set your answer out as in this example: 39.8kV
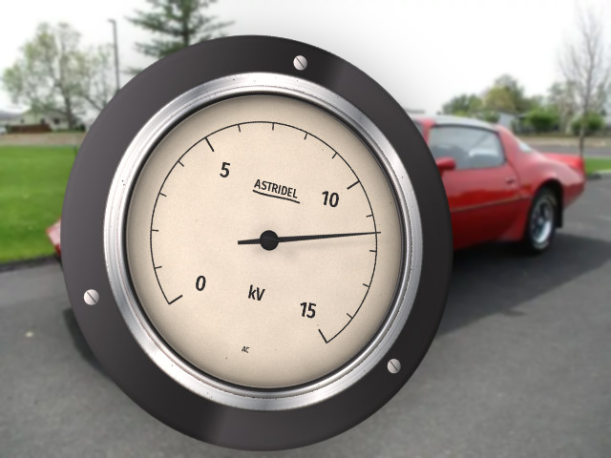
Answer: 11.5kV
